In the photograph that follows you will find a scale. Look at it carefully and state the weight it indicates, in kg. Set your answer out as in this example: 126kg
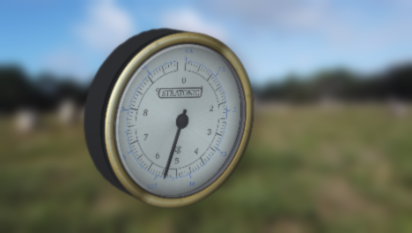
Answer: 5.5kg
